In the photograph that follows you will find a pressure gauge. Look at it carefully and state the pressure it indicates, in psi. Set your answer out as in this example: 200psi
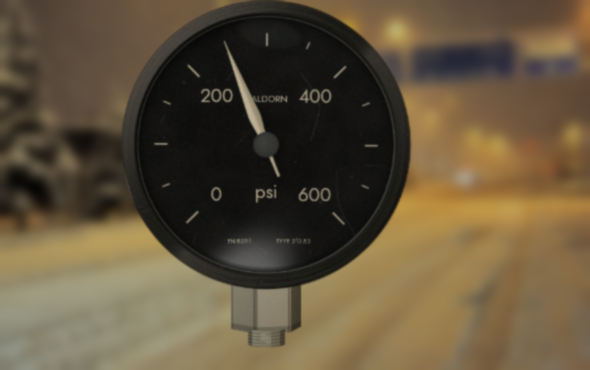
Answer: 250psi
